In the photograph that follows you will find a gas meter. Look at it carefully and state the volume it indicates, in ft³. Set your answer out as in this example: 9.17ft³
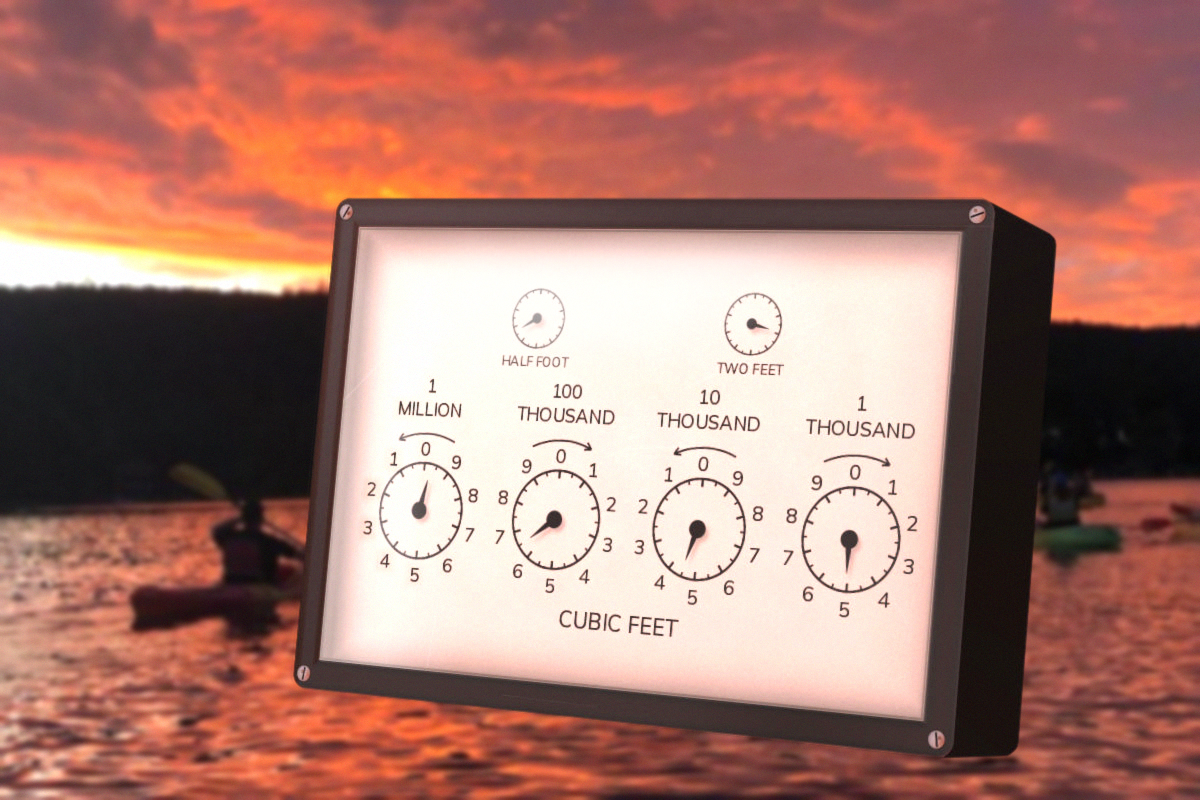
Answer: 964500ft³
